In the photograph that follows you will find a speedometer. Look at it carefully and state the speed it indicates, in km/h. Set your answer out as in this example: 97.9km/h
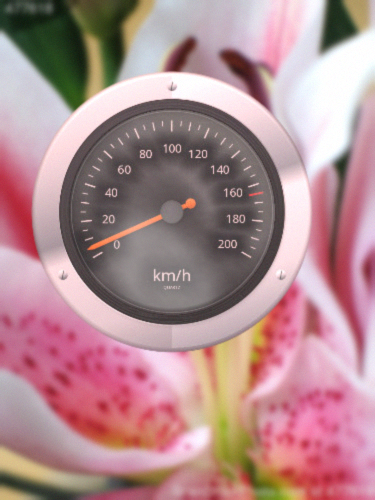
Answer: 5km/h
